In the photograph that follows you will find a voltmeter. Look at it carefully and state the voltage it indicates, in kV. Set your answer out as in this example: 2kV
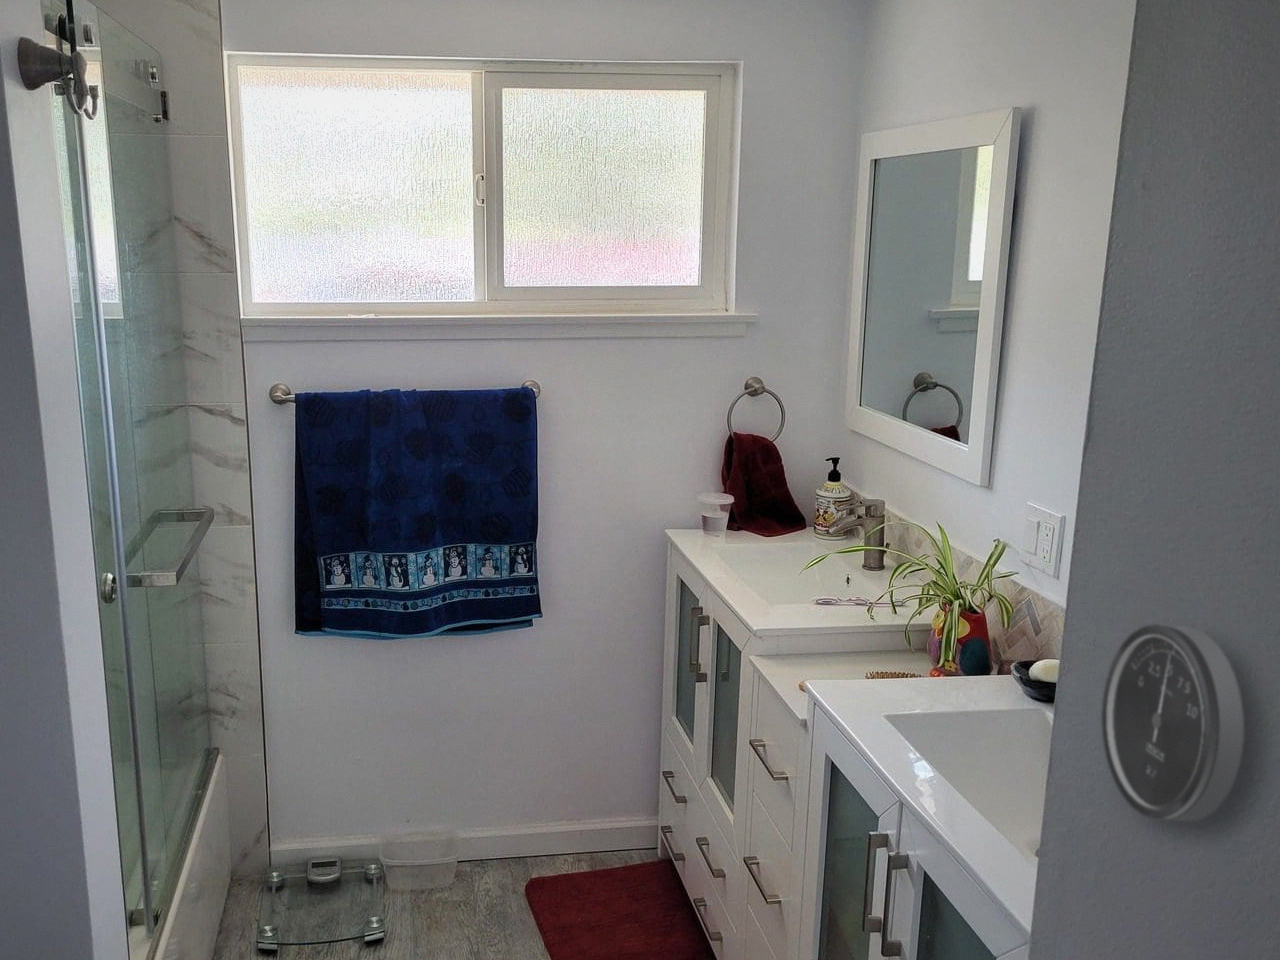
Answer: 5kV
